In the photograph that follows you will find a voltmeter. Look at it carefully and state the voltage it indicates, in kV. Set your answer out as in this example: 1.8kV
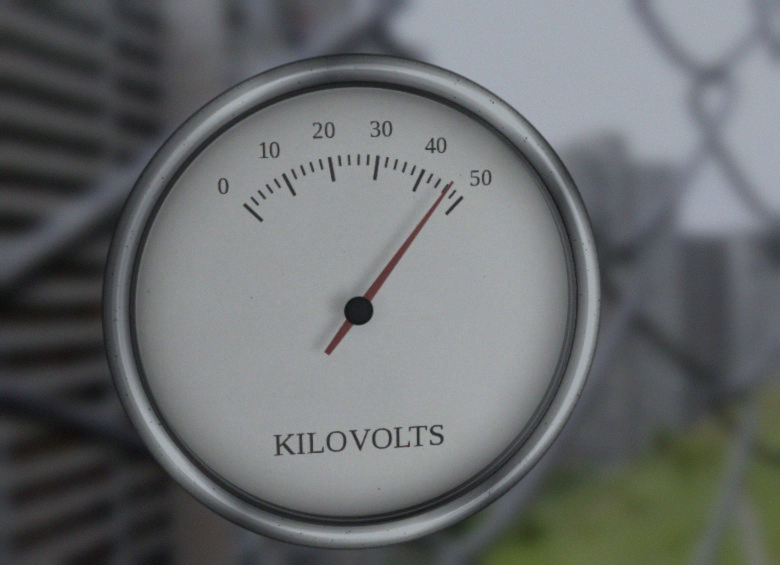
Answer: 46kV
